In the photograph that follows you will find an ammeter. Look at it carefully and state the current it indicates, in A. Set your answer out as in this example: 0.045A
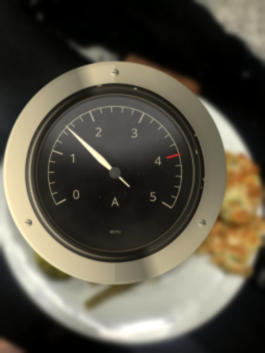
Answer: 1.5A
